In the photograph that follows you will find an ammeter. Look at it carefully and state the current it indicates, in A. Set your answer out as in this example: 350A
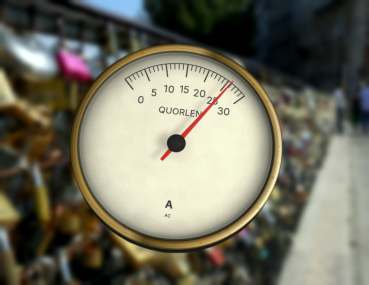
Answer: 26A
